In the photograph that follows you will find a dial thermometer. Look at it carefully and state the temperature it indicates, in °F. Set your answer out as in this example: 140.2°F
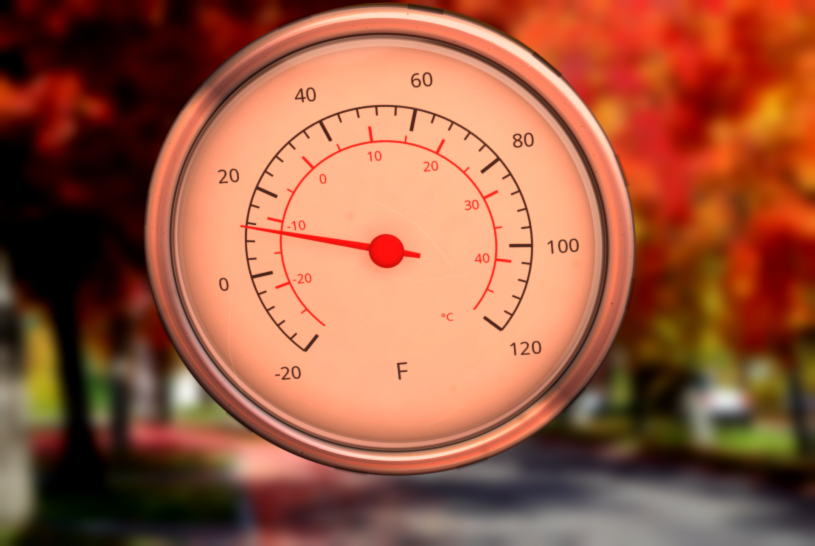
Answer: 12°F
